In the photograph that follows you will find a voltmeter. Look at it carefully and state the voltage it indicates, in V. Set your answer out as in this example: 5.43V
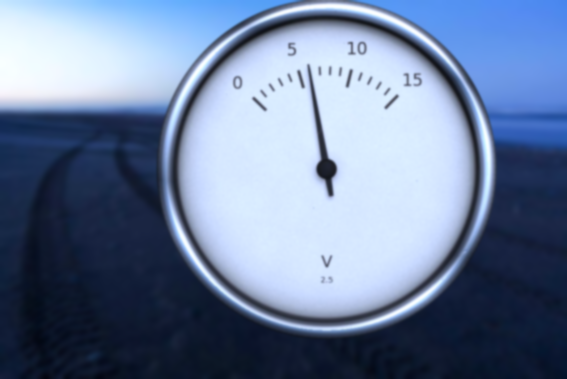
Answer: 6V
